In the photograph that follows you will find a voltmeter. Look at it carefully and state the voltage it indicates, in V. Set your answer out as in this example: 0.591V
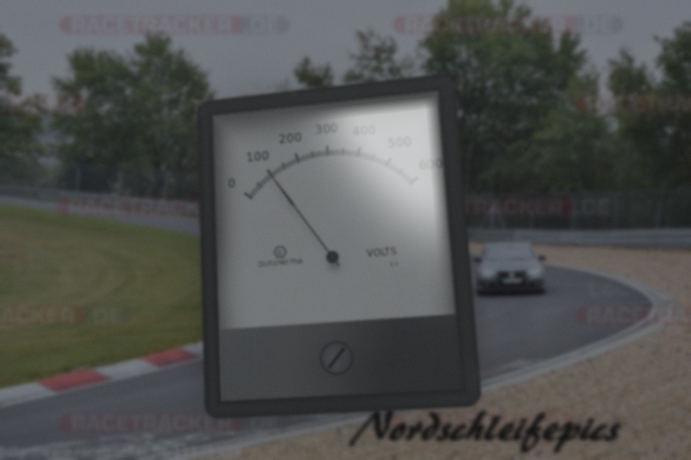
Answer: 100V
